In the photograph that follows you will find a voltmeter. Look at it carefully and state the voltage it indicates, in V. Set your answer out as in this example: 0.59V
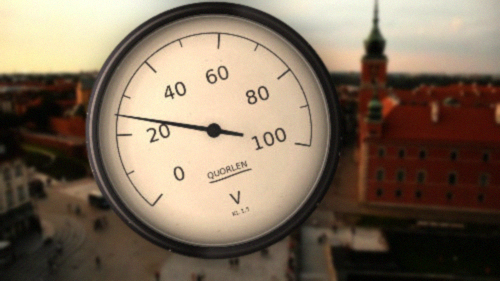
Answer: 25V
